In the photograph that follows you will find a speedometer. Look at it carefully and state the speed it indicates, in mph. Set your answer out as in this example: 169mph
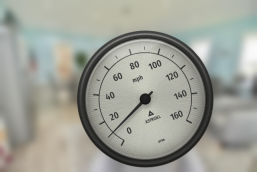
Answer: 10mph
